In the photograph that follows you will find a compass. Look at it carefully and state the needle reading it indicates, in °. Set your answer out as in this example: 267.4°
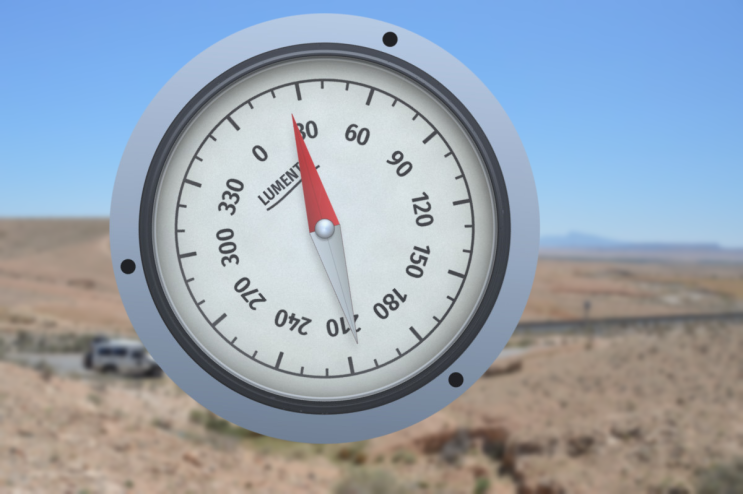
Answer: 25°
